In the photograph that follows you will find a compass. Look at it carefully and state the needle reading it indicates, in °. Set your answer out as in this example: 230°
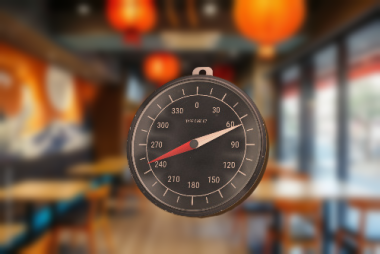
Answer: 247.5°
